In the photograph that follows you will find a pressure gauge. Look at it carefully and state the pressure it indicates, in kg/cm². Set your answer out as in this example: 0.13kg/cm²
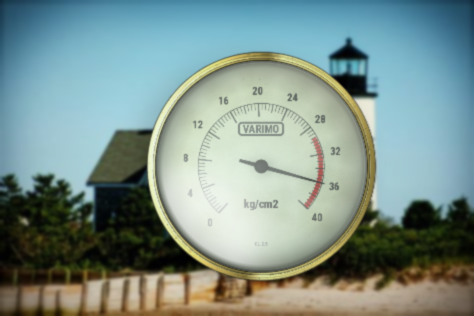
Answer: 36kg/cm²
